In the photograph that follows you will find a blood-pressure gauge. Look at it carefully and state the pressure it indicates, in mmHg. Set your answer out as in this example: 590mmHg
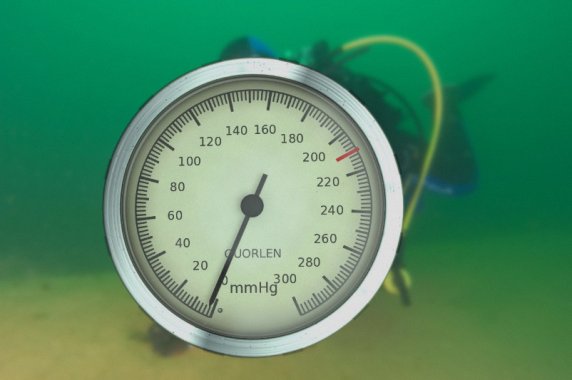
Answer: 2mmHg
